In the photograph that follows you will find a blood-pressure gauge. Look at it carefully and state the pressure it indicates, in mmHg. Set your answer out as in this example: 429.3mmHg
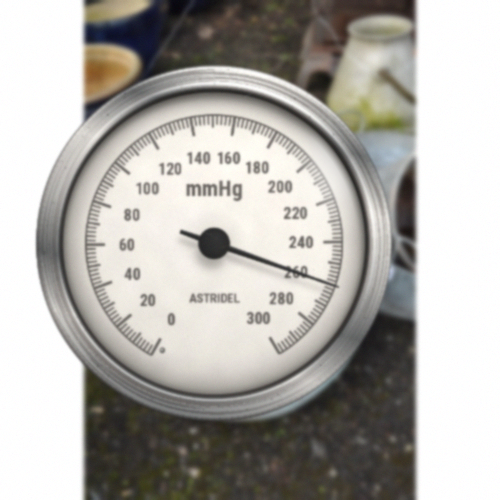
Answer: 260mmHg
